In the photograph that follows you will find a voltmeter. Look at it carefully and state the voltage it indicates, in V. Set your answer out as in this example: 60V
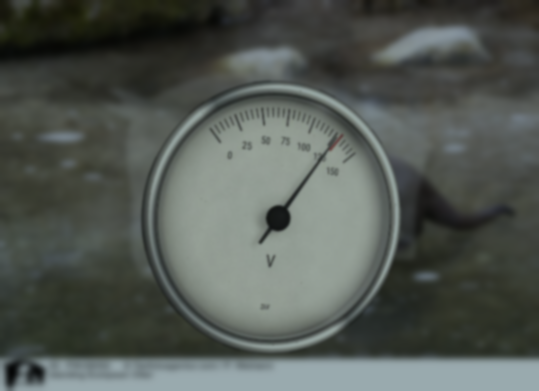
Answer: 125V
